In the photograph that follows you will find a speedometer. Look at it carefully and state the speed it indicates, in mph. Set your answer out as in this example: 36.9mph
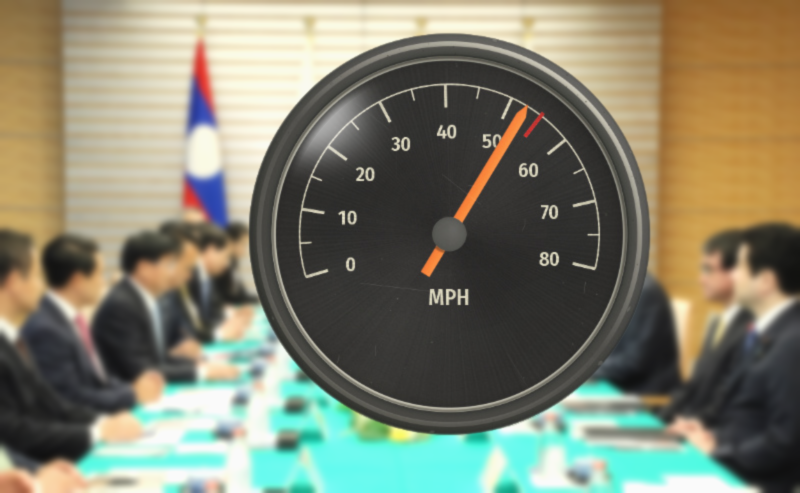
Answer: 52.5mph
